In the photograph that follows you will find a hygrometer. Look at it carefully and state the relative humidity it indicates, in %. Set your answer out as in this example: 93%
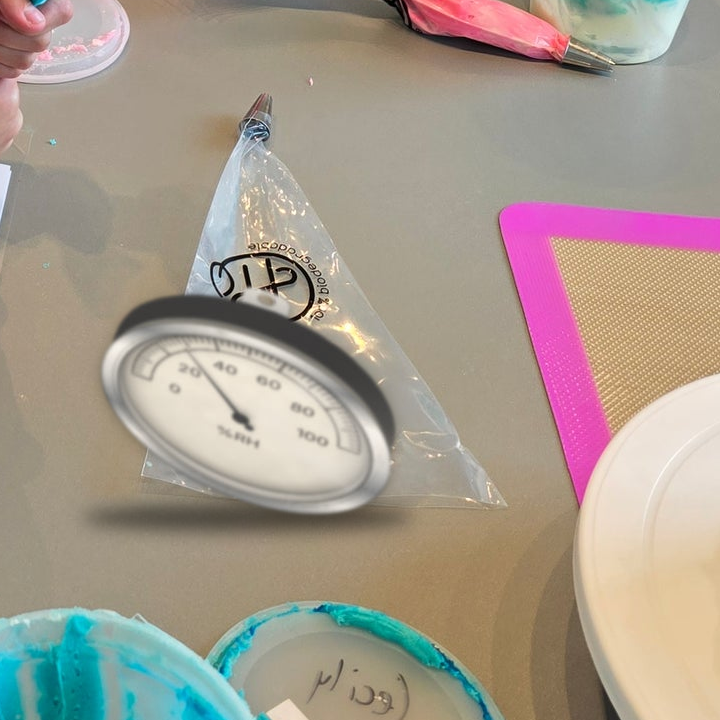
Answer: 30%
